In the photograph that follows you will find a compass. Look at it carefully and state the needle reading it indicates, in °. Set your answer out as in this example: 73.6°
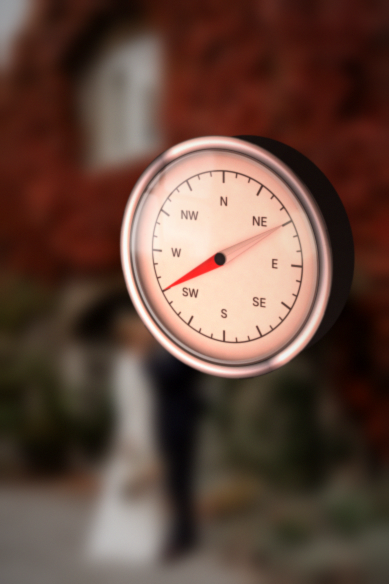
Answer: 240°
